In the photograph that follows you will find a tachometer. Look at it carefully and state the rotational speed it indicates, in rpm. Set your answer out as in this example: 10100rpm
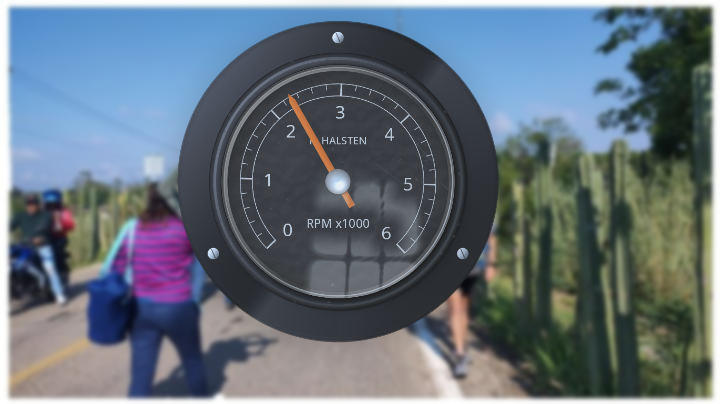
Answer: 2300rpm
